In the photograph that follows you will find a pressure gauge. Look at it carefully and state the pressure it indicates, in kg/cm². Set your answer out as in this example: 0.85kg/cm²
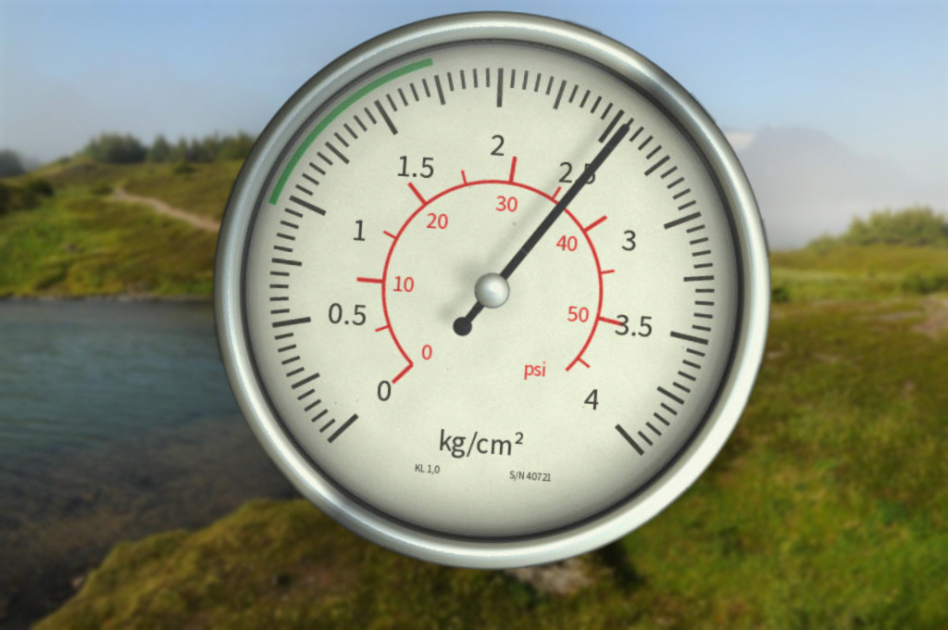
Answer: 2.55kg/cm²
